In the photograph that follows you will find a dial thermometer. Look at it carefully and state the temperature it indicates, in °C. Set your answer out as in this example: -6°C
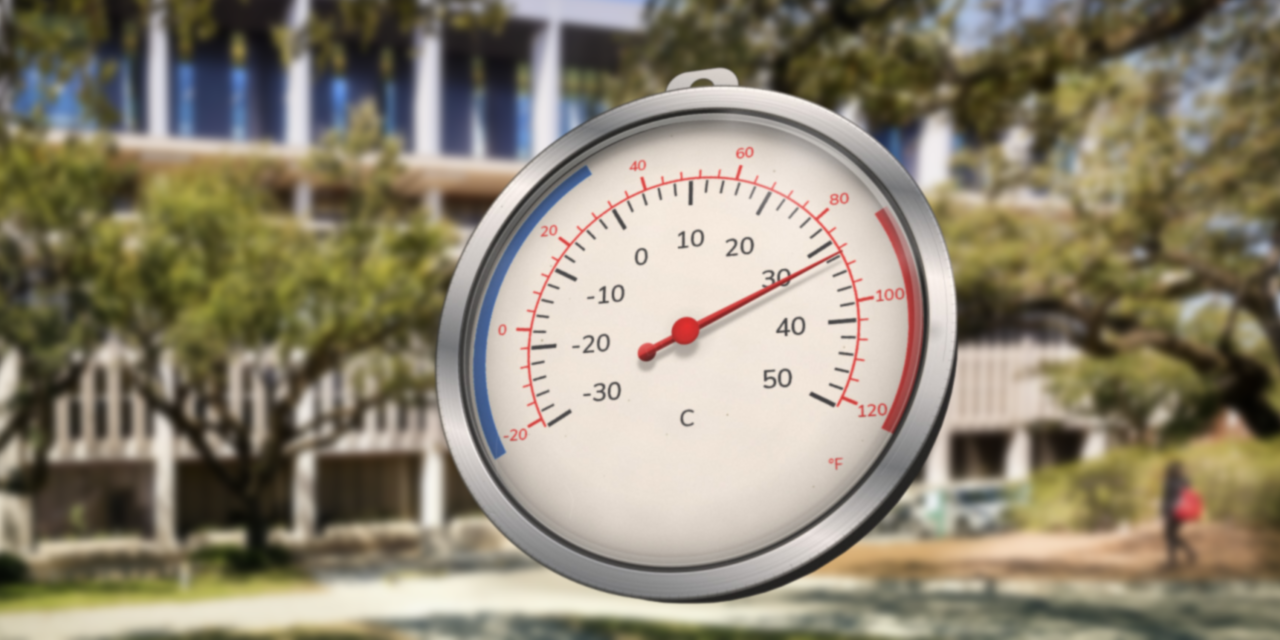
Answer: 32°C
